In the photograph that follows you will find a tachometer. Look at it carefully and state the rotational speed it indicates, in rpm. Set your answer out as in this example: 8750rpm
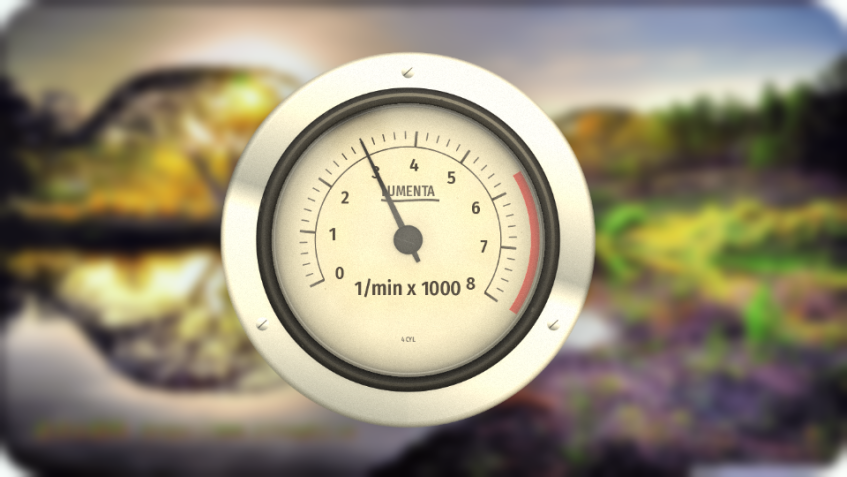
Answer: 3000rpm
